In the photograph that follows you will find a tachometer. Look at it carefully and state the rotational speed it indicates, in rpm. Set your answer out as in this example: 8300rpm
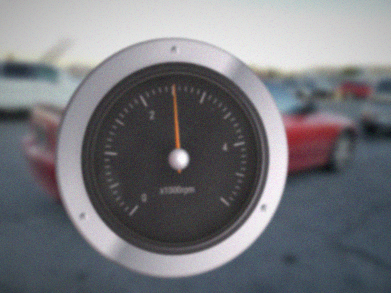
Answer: 2500rpm
